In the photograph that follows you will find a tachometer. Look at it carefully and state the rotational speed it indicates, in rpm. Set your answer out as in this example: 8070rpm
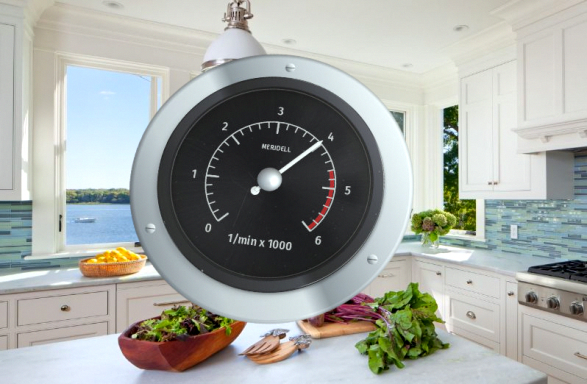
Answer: 4000rpm
